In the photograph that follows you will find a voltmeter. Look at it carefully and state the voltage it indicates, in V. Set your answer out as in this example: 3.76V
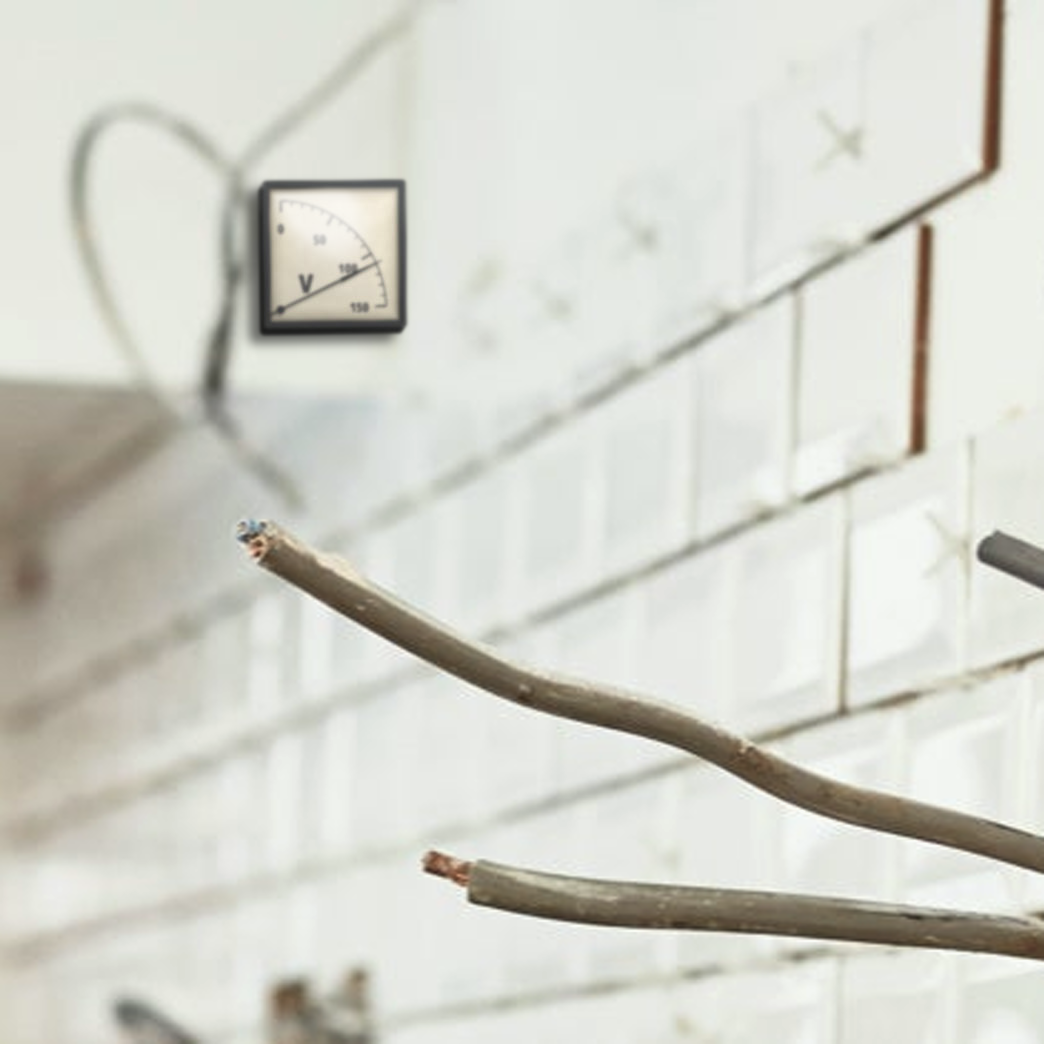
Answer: 110V
